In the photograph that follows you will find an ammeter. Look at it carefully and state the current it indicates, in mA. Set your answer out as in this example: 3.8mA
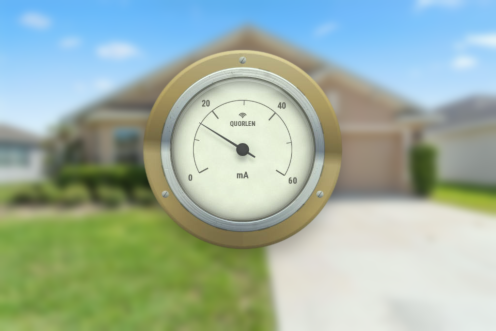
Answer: 15mA
